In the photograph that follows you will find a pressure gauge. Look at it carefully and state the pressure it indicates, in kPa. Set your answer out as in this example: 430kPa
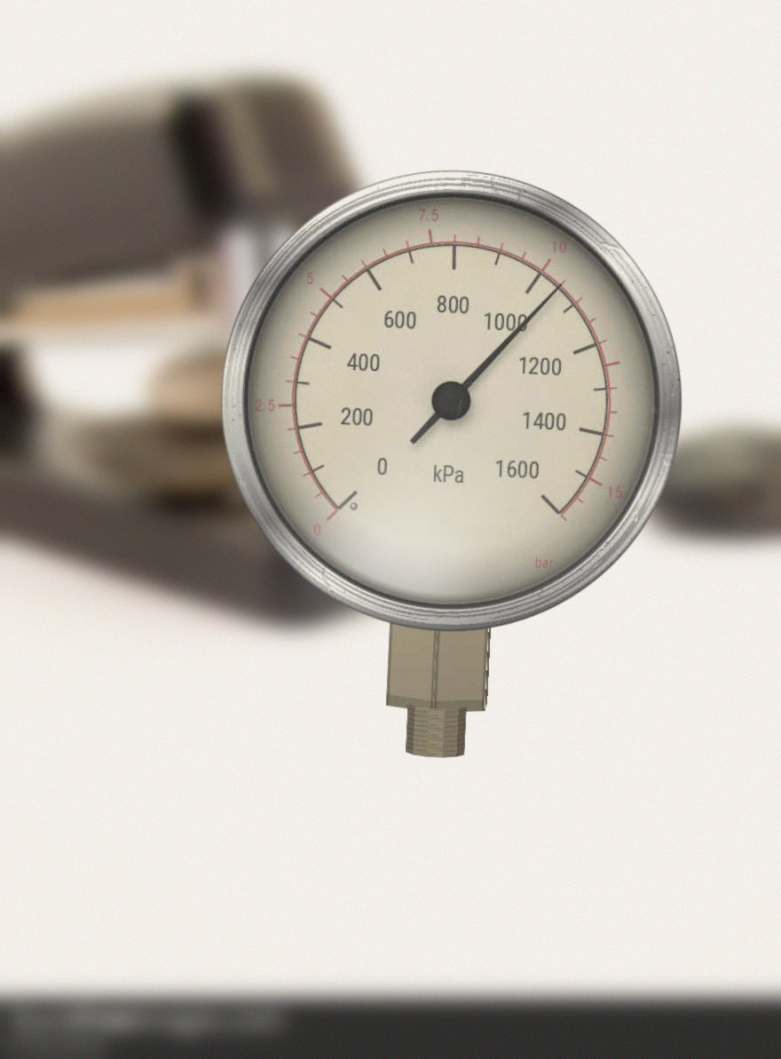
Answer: 1050kPa
